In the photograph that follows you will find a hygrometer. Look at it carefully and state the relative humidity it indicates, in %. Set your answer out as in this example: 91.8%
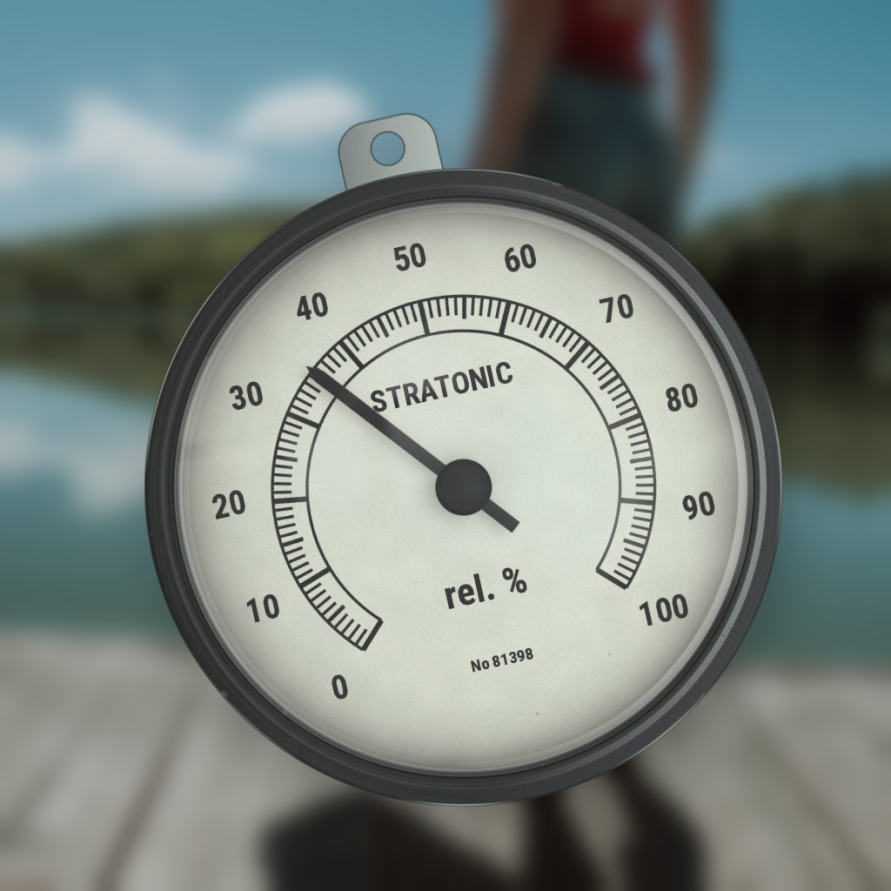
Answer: 35.5%
